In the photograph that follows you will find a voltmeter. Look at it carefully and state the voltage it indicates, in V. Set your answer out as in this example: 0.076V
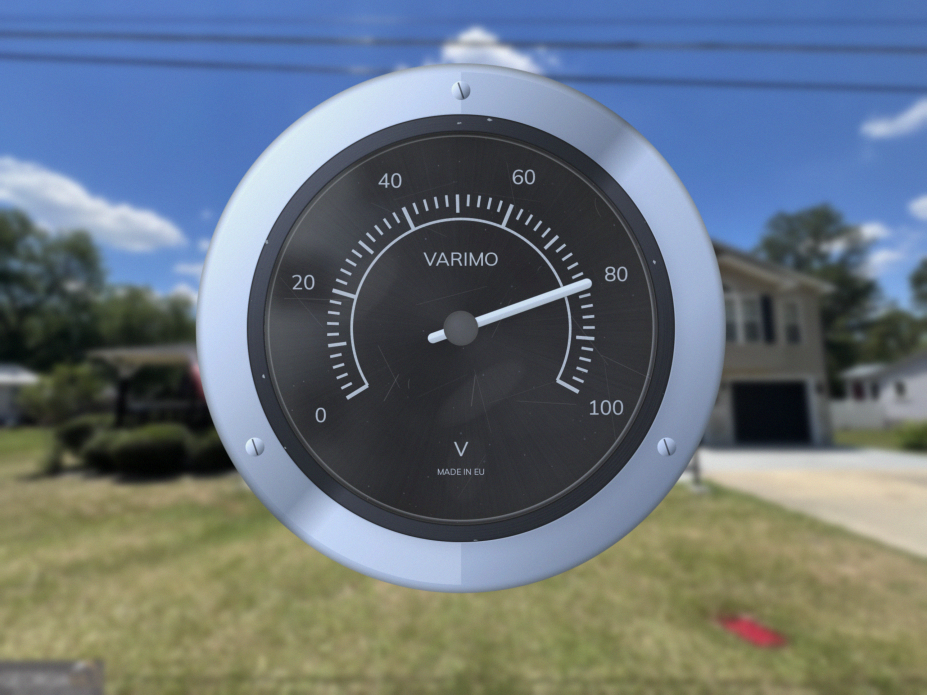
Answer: 80V
